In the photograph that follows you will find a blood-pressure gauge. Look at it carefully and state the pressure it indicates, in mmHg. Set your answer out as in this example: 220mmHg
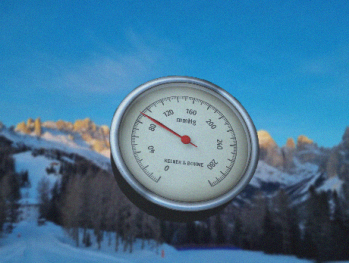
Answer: 90mmHg
